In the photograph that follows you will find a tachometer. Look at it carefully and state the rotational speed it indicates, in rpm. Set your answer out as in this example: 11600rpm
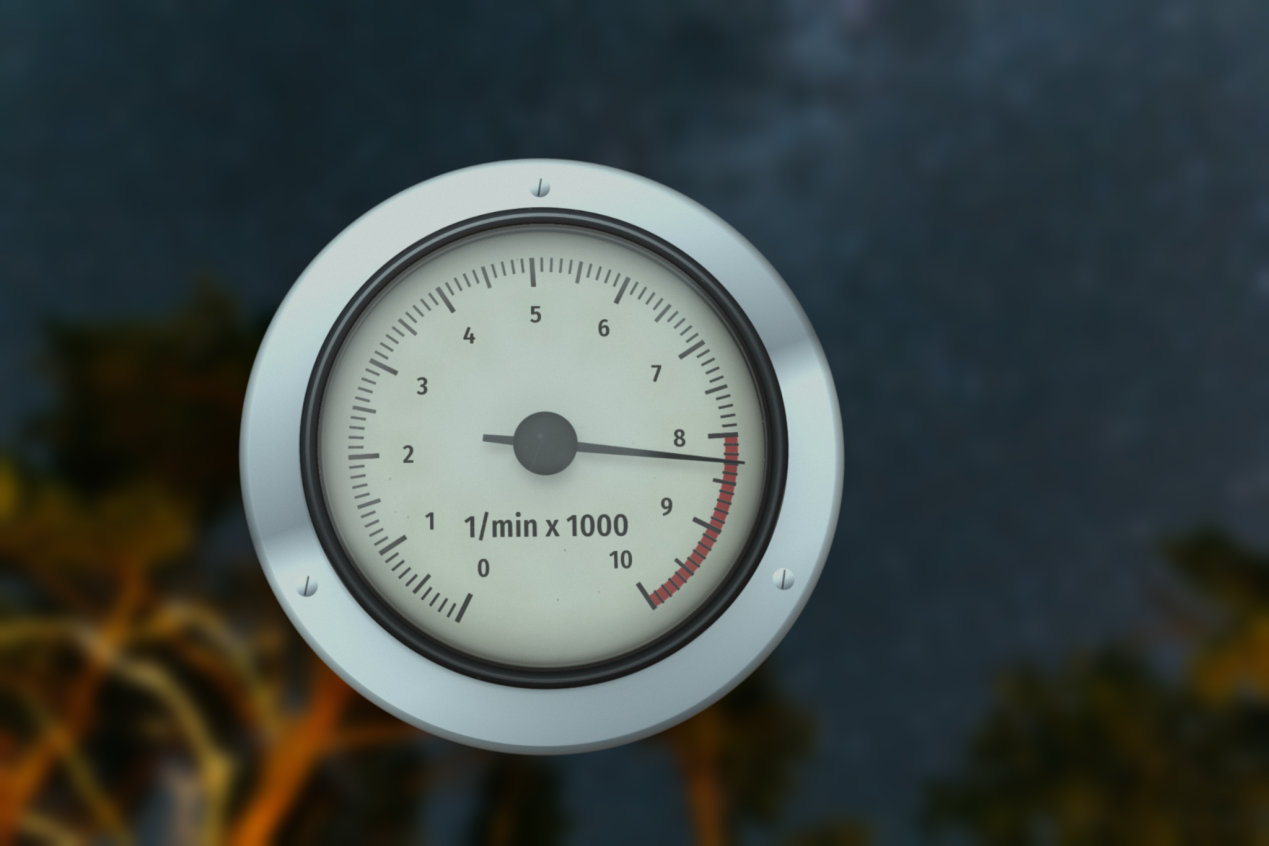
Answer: 8300rpm
